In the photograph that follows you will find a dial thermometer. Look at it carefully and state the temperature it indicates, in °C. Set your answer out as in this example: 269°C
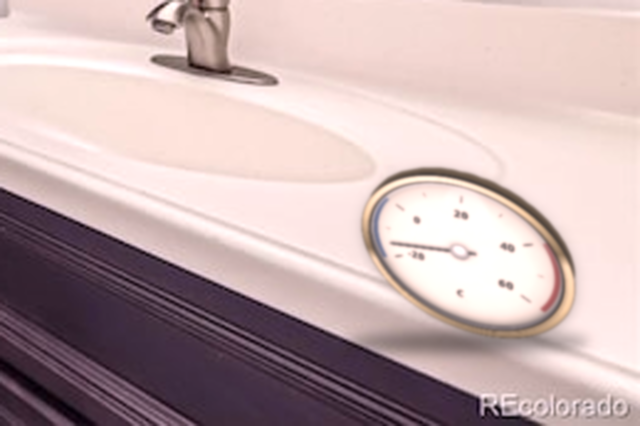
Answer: -15°C
